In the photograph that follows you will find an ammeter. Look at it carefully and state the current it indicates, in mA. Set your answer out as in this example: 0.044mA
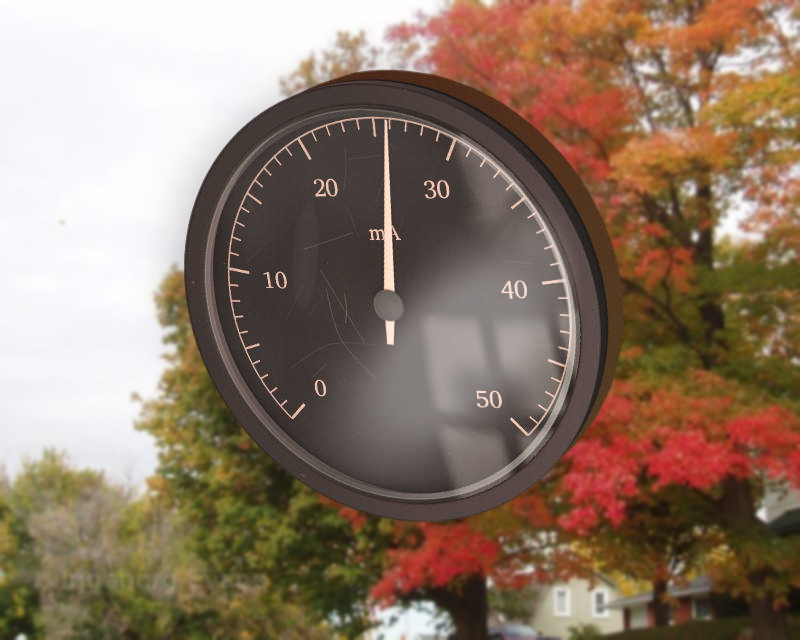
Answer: 26mA
